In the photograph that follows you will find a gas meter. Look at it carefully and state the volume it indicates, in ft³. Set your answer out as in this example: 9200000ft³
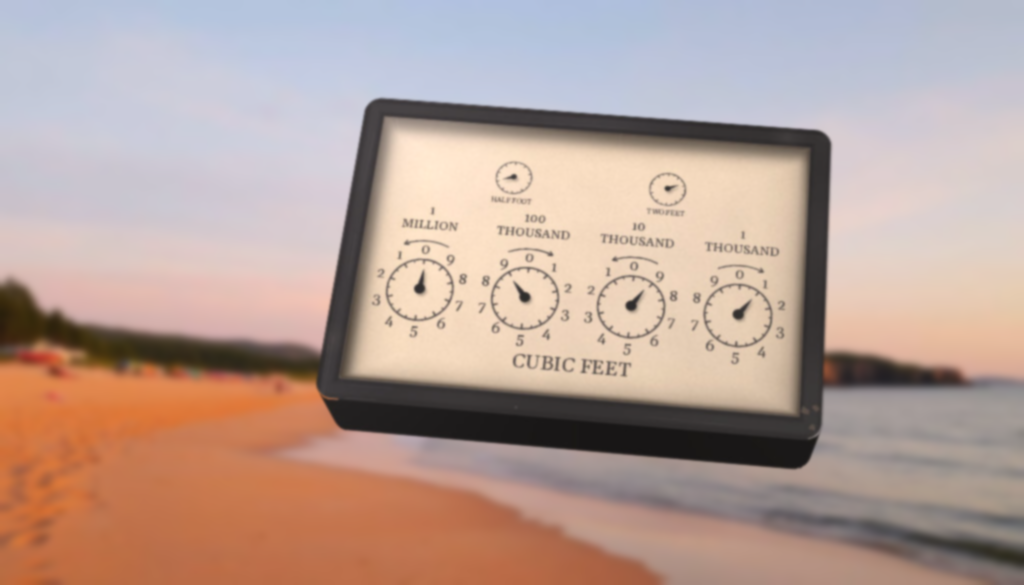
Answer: 989100ft³
